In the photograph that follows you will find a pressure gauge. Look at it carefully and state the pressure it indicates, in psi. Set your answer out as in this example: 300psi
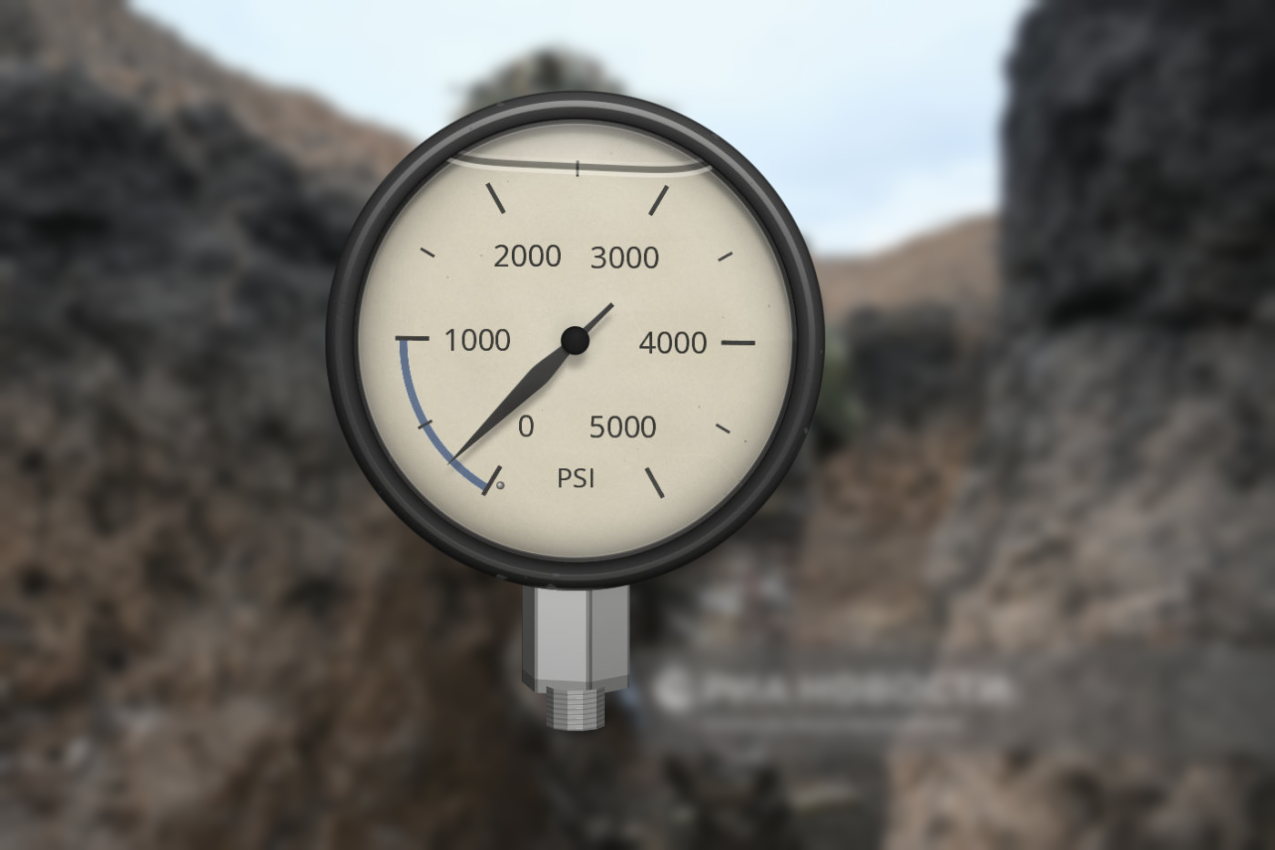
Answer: 250psi
